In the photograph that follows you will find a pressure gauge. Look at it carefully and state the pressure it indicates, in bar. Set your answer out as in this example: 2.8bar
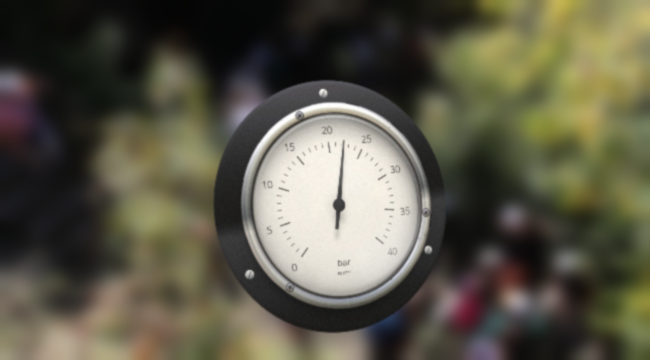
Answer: 22bar
